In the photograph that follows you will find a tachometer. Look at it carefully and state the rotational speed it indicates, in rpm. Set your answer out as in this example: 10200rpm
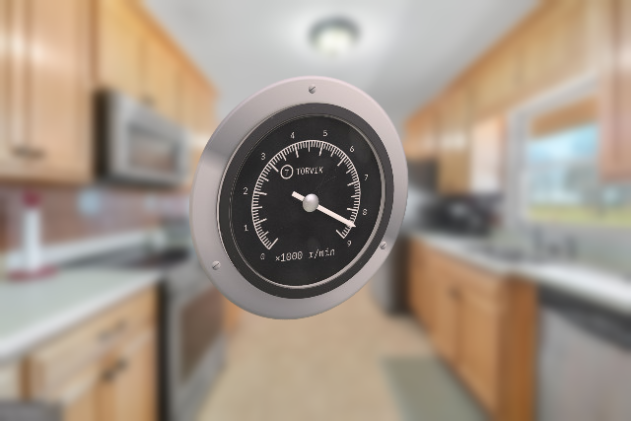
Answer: 8500rpm
